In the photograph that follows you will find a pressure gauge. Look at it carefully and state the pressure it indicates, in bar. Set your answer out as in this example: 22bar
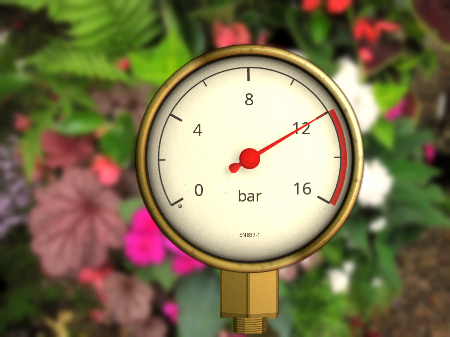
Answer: 12bar
